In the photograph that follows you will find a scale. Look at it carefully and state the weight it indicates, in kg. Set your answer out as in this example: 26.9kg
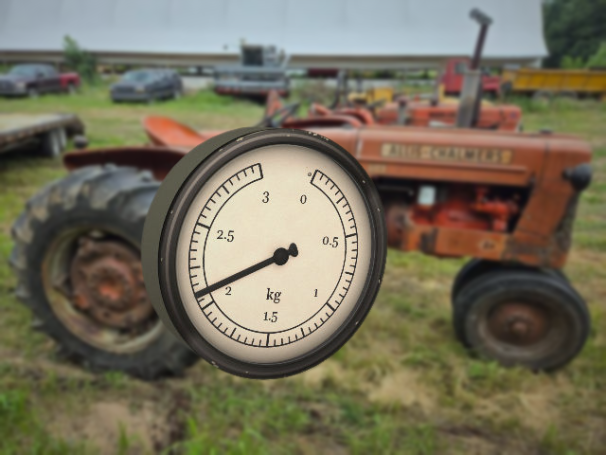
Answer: 2.1kg
